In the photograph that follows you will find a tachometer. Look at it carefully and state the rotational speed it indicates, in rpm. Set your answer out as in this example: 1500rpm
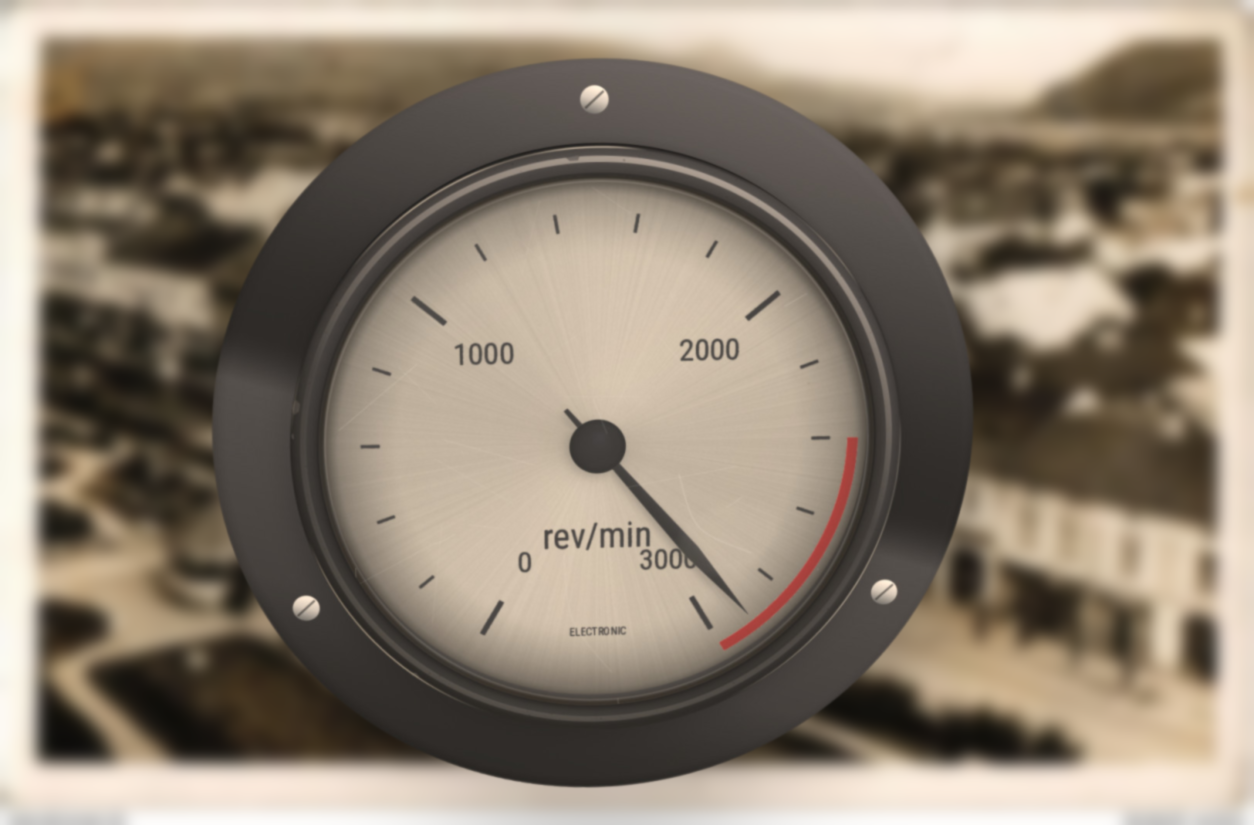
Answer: 2900rpm
